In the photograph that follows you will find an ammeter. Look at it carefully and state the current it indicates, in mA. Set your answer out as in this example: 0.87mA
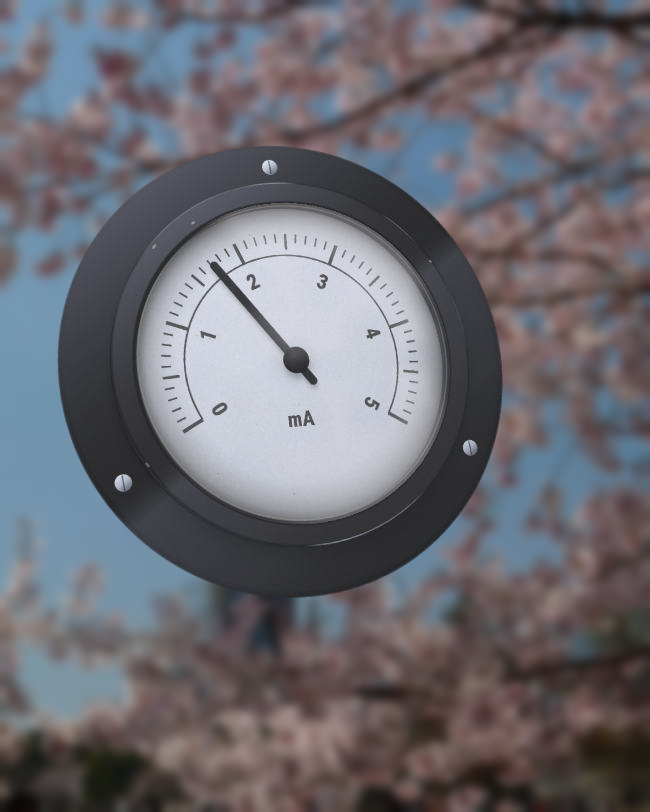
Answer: 1.7mA
